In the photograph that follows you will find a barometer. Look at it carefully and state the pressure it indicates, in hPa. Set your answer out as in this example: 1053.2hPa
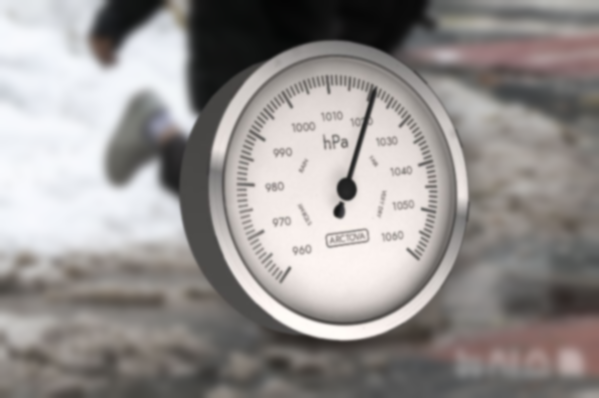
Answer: 1020hPa
